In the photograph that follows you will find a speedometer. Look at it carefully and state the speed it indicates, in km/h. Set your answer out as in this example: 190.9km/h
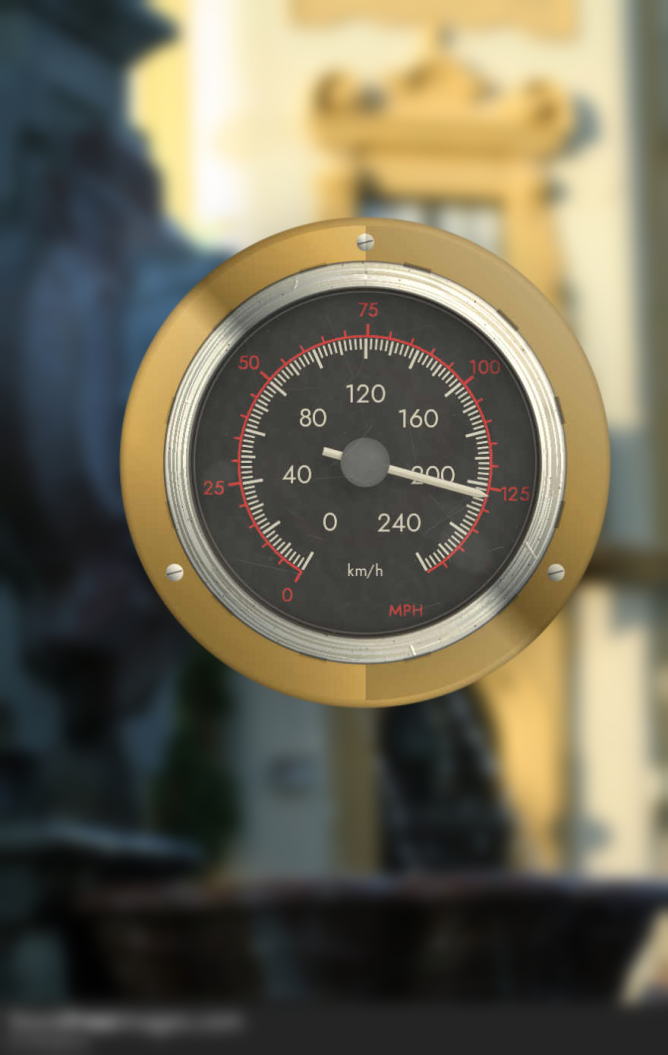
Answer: 204km/h
